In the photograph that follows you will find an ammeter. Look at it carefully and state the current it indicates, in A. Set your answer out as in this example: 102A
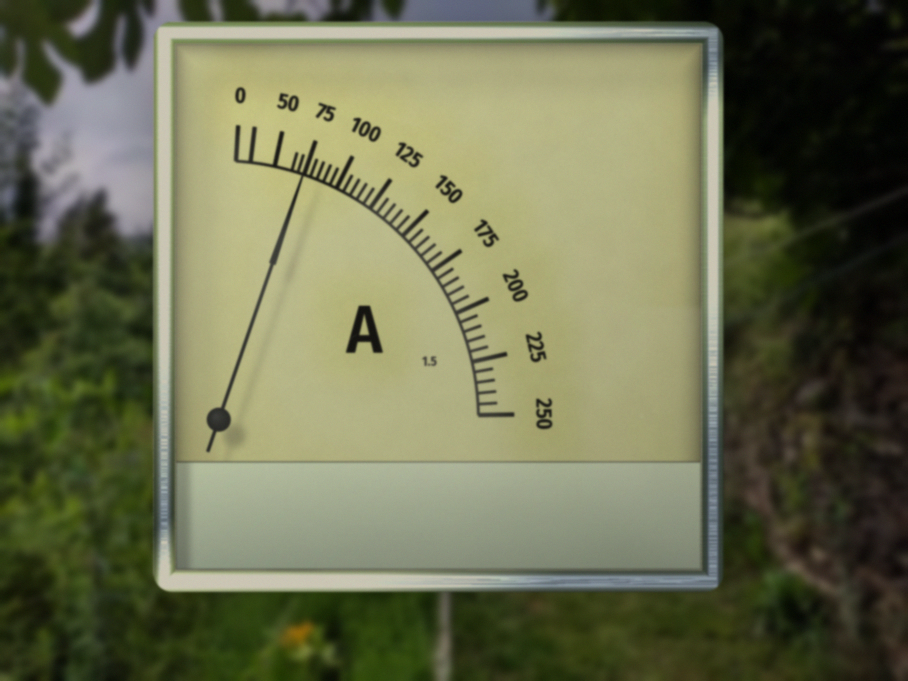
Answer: 75A
